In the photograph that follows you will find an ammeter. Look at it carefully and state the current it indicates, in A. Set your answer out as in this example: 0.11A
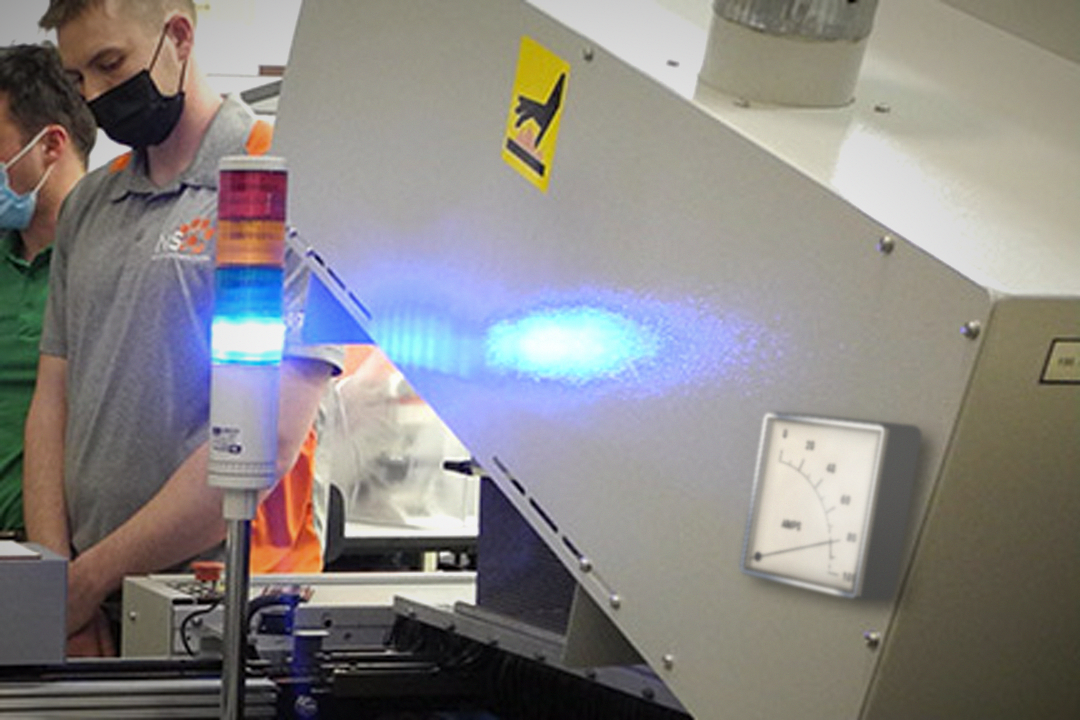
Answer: 80A
